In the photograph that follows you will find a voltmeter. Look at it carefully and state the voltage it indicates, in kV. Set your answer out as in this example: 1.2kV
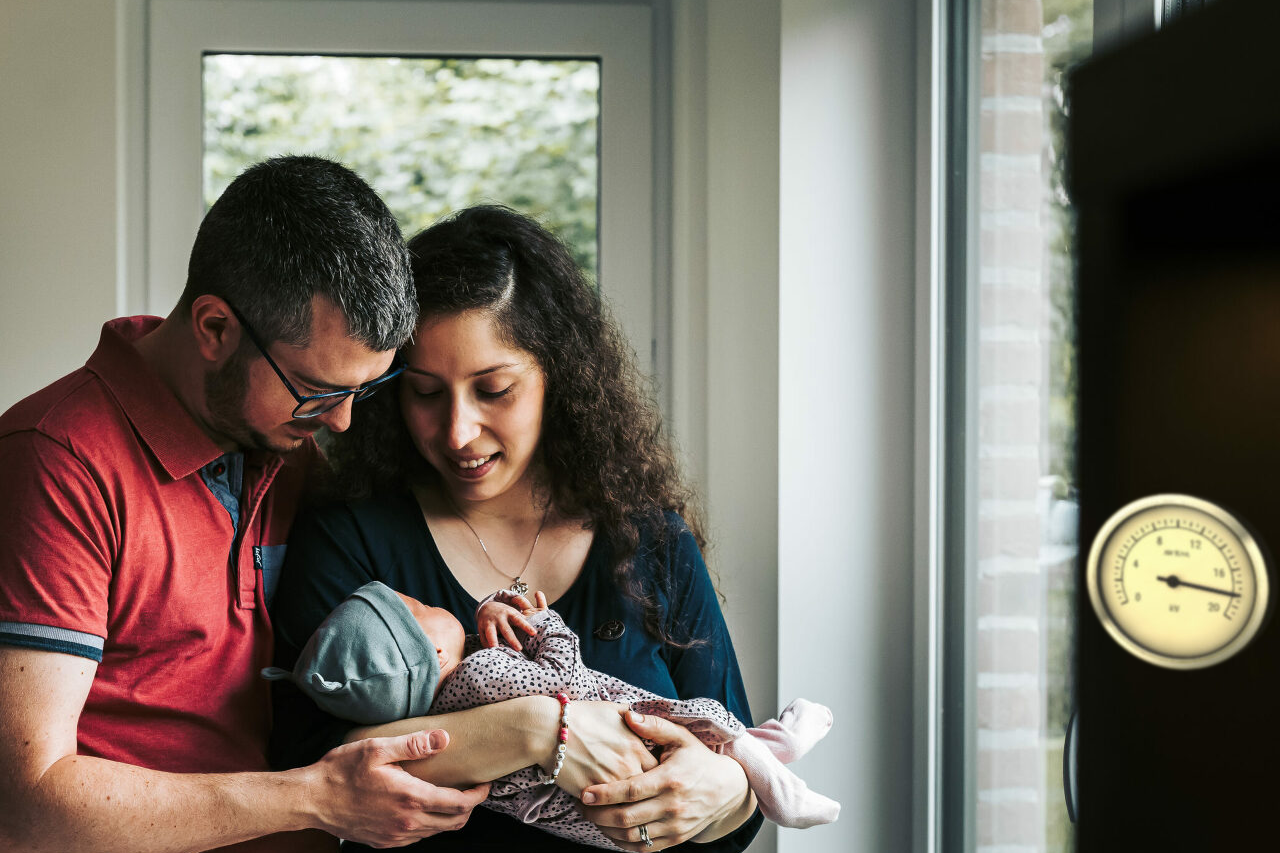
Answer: 18kV
